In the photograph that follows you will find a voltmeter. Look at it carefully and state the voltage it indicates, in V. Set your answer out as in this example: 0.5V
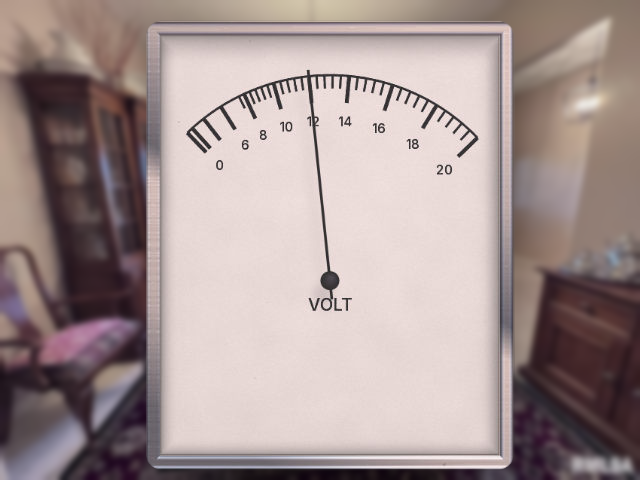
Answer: 12V
